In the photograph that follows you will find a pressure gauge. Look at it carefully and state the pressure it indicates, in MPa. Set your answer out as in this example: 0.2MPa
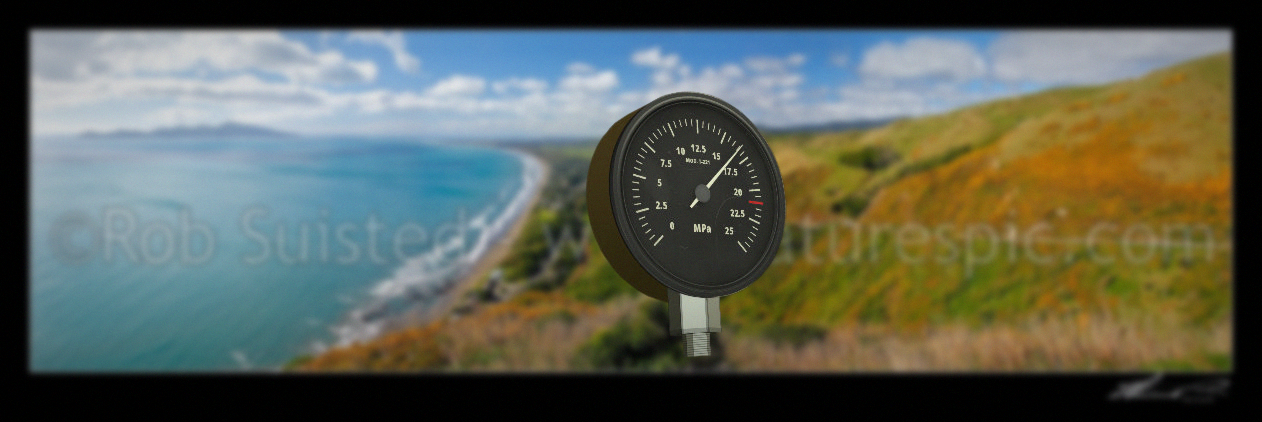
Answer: 16.5MPa
